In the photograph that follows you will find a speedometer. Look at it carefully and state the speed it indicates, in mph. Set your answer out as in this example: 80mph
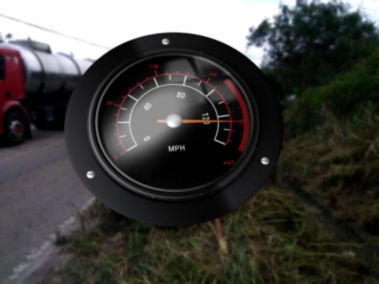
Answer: 125mph
